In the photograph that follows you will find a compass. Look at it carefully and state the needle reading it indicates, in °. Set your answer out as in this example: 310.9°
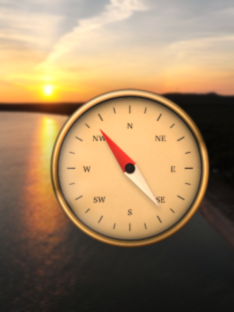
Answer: 322.5°
